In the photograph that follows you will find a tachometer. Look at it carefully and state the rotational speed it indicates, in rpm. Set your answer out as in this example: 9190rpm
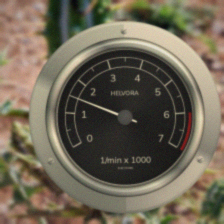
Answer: 1500rpm
